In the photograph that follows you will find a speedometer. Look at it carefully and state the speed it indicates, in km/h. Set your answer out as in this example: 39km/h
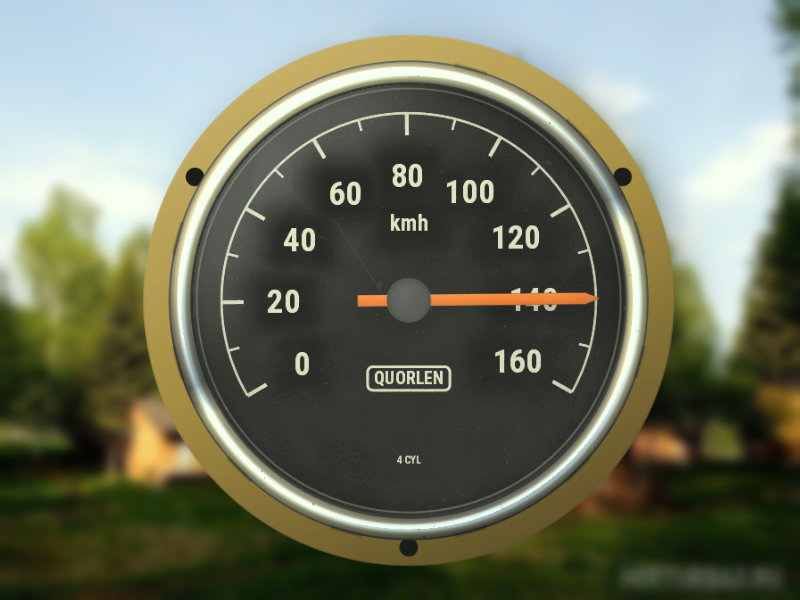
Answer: 140km/h
